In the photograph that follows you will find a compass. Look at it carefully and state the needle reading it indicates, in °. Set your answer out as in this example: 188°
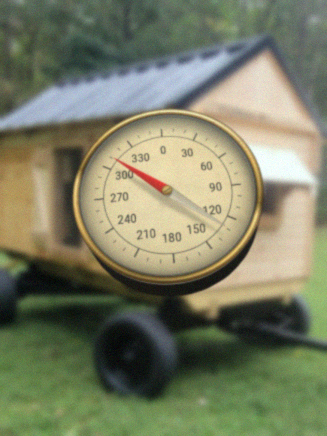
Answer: 310°
